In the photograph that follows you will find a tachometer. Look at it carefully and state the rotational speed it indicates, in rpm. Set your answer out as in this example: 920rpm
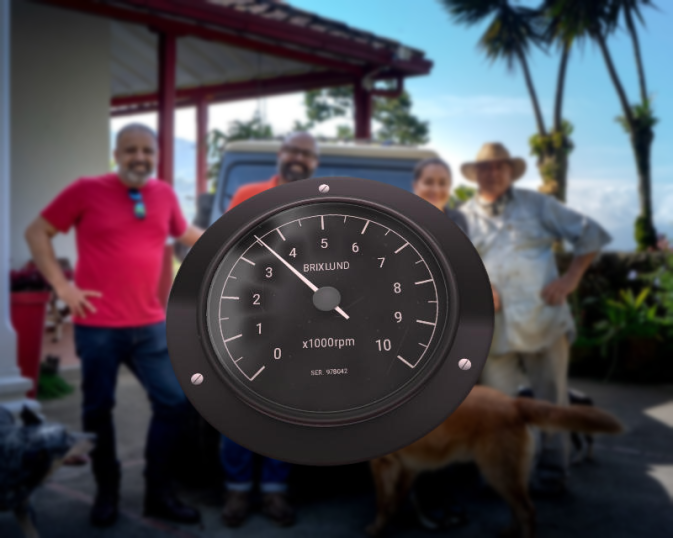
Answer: 3500rpm
